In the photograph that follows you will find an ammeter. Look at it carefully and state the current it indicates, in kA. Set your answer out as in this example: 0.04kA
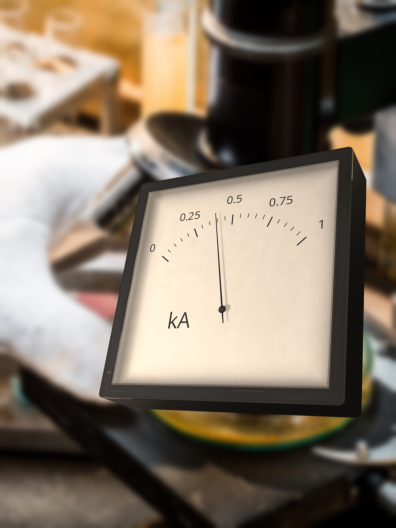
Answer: 0.4kA
